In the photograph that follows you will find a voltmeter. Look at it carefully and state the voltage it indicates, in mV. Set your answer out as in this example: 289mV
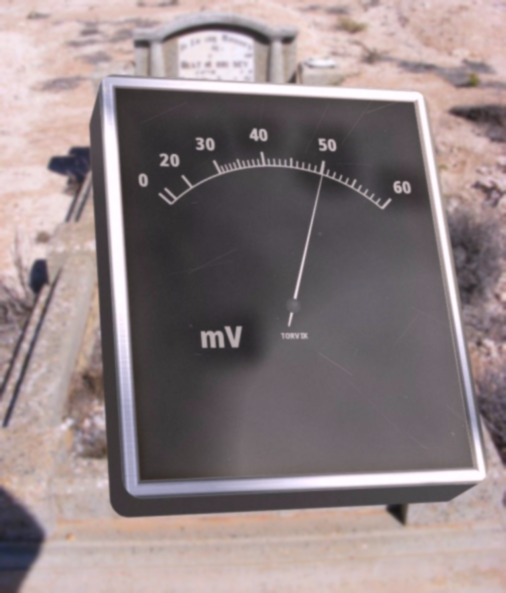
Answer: 50mV
